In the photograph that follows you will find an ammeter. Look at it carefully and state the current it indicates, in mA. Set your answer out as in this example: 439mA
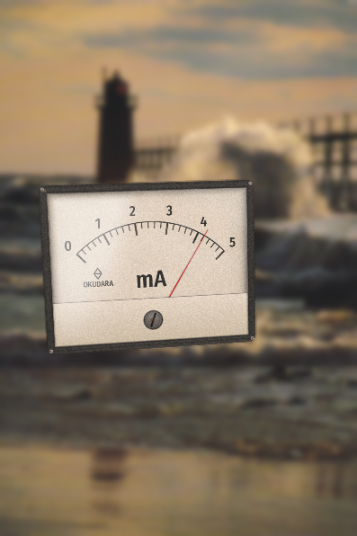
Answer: 4.2mA
